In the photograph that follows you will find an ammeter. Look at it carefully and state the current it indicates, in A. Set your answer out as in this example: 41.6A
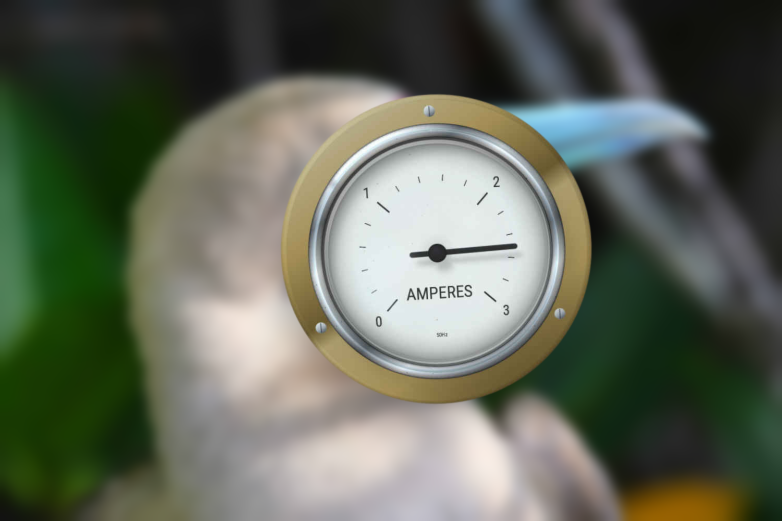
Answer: 2.5A
